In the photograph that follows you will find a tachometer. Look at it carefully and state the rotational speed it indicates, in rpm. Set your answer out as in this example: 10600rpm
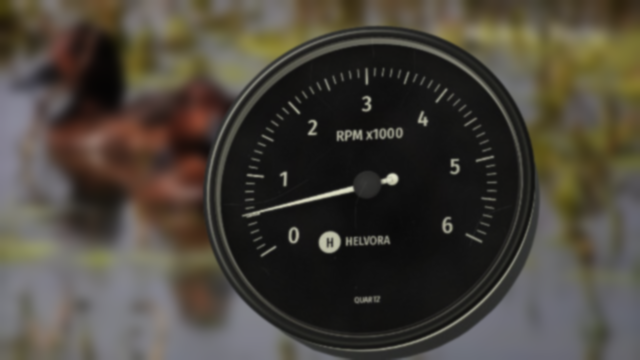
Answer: 500rpm
